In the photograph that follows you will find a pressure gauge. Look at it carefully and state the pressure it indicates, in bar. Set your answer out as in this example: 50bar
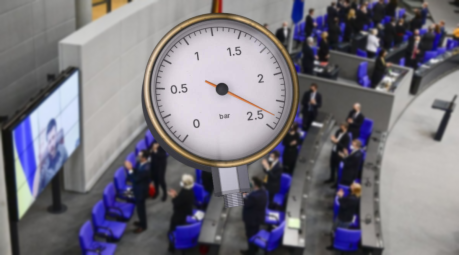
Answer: 2.4bar
